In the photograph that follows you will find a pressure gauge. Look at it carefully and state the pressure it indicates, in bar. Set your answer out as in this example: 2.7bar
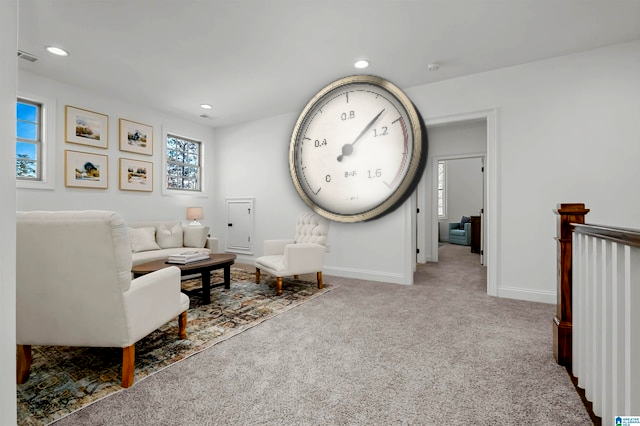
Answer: 1.1bar
